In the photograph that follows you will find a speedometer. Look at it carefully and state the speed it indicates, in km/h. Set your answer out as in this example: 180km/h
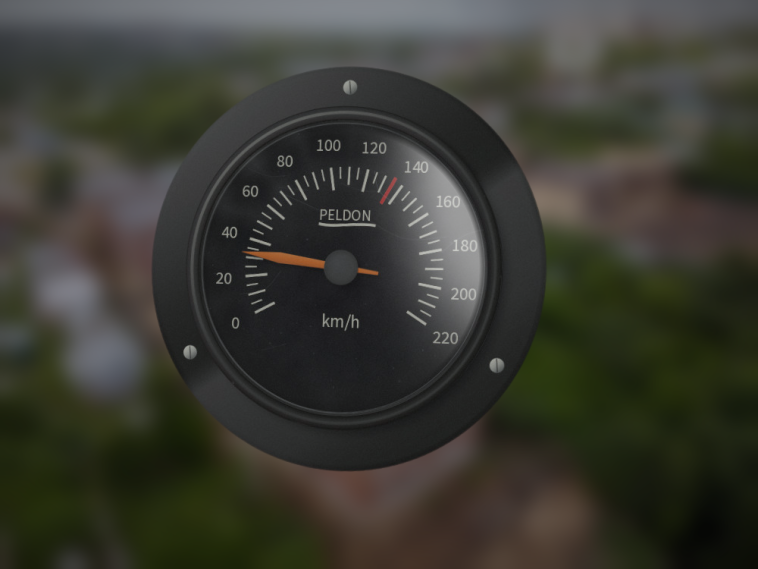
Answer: 32.5km/h
